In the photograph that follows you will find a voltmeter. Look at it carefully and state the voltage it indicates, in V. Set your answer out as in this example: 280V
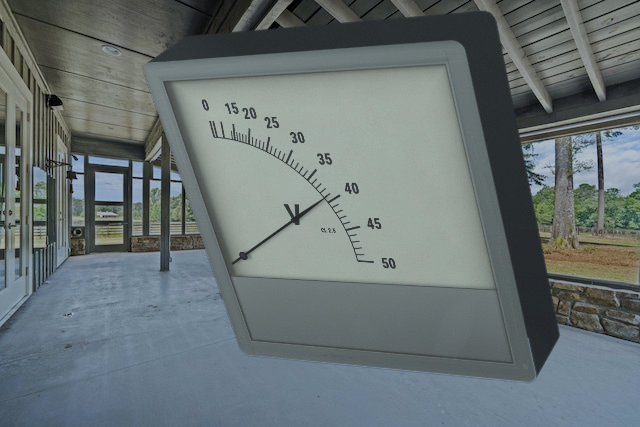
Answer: 39V
